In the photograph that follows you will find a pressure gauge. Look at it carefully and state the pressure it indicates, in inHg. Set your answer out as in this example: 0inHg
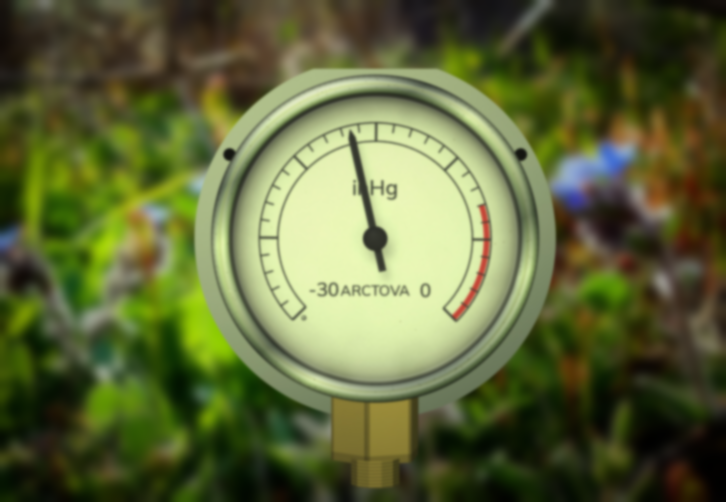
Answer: -16.5inHg
